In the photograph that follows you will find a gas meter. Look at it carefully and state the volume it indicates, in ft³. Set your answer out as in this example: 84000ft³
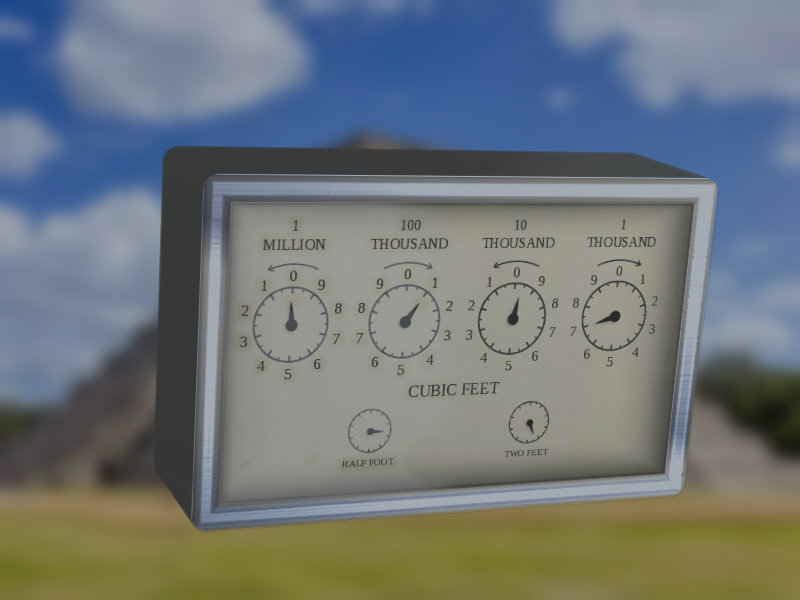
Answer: 9700ft³
